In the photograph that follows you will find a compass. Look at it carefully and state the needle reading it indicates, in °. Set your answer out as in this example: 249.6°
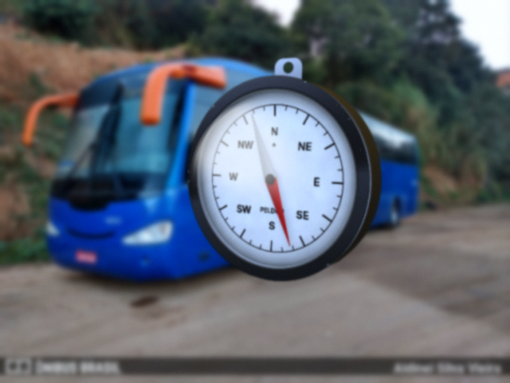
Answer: 160°
